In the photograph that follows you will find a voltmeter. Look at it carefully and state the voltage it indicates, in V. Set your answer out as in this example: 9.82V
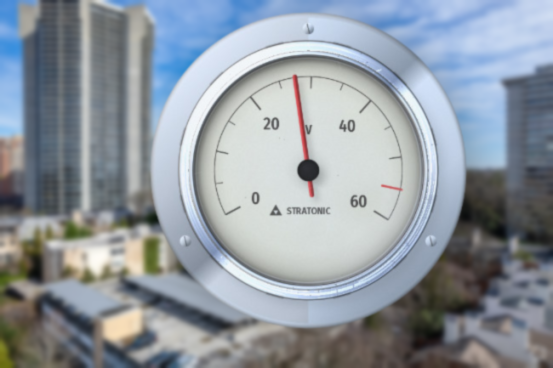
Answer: 27.5V
